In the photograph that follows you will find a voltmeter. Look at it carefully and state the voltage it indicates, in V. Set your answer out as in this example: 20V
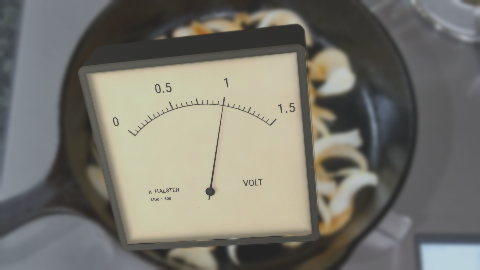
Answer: 1V
